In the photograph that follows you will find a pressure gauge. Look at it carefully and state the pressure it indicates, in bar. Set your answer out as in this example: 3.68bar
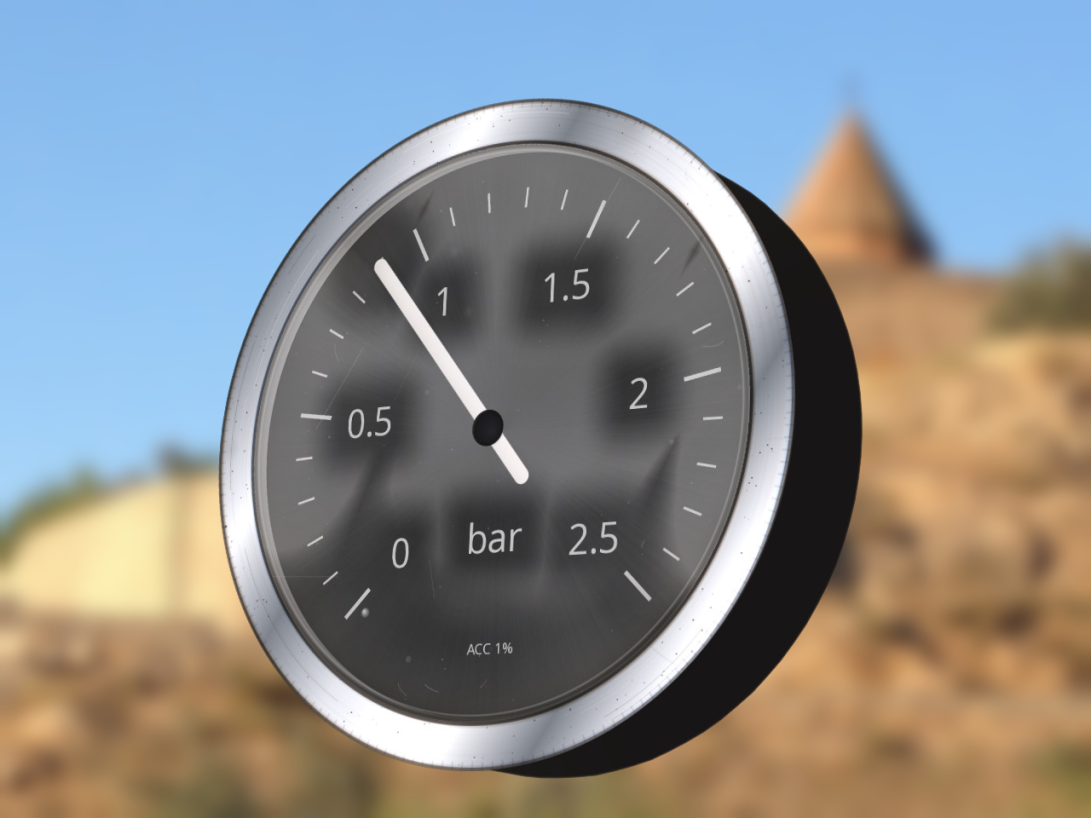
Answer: 0.9bar
